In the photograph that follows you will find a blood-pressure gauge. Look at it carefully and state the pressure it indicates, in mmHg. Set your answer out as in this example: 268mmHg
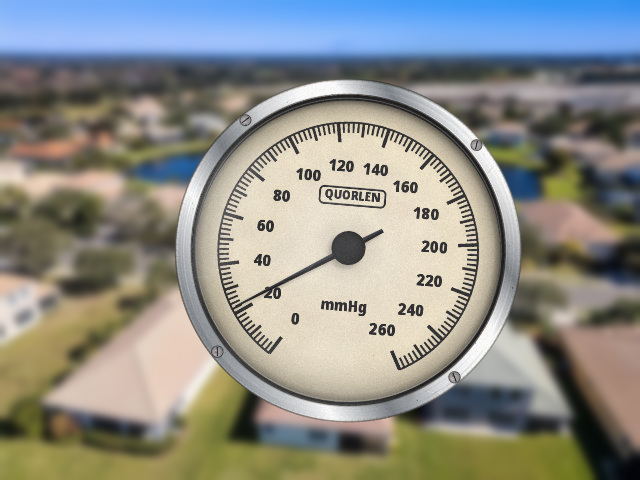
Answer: 22mmHg
